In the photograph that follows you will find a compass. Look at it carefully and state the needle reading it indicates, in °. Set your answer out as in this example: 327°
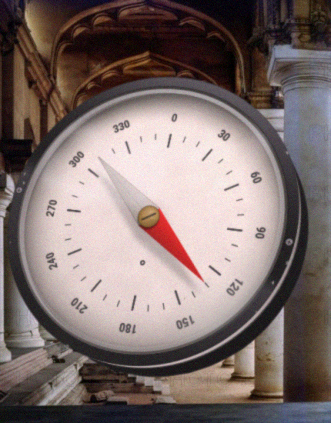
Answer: 130°
